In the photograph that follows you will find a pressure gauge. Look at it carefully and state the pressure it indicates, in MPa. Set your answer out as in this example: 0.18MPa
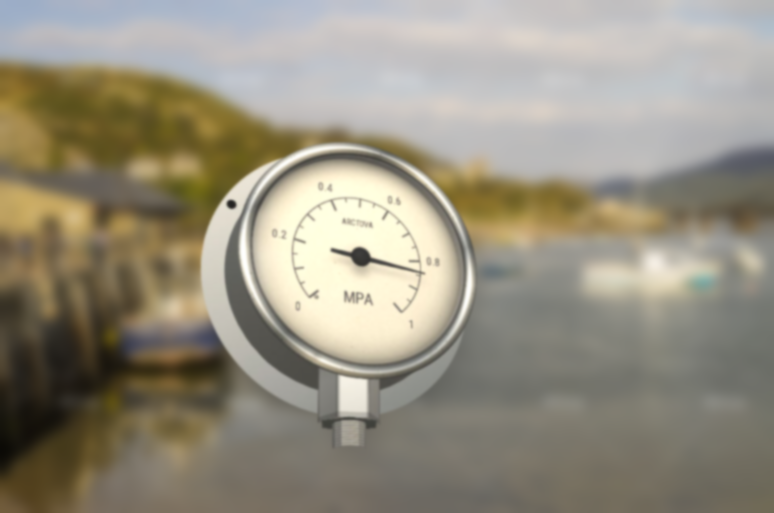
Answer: 0.85MPa
